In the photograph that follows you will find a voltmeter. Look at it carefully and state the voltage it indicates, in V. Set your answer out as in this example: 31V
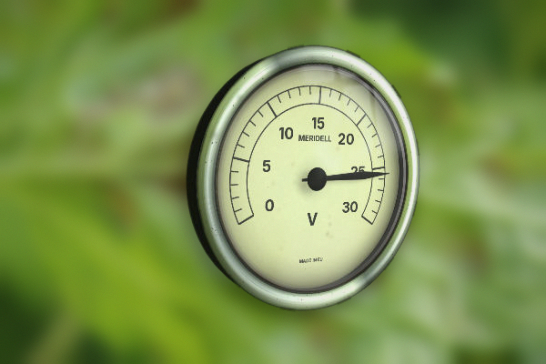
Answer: 25.5V
